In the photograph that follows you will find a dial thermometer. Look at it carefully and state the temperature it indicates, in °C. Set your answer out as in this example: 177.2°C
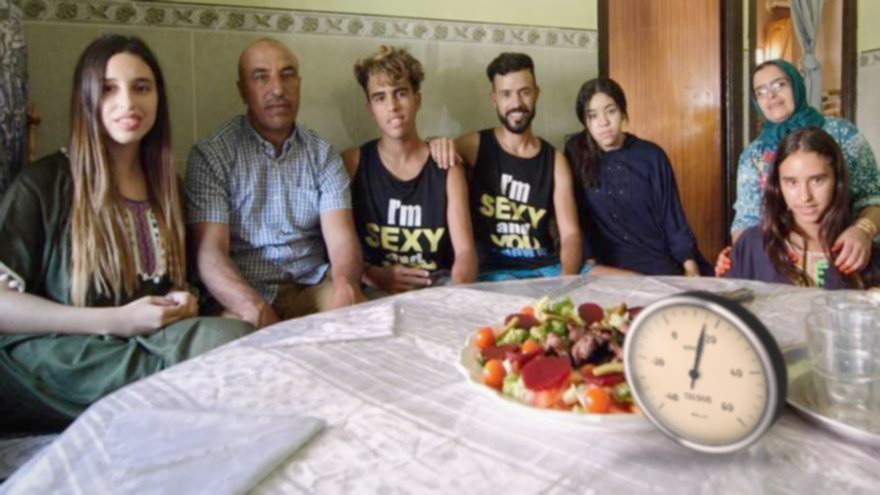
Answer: 16°C
